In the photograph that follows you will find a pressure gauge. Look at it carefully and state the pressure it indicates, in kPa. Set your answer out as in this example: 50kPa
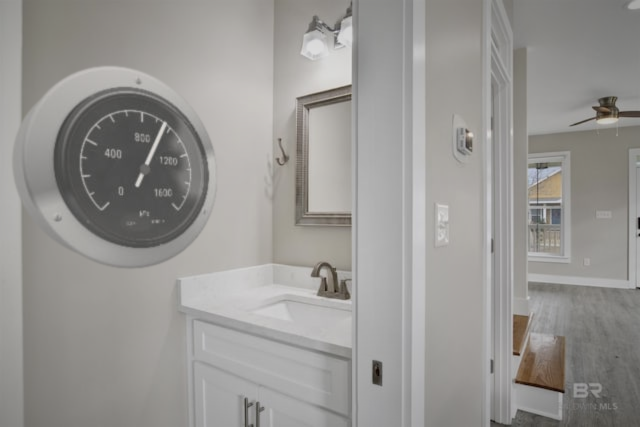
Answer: 950kPa
